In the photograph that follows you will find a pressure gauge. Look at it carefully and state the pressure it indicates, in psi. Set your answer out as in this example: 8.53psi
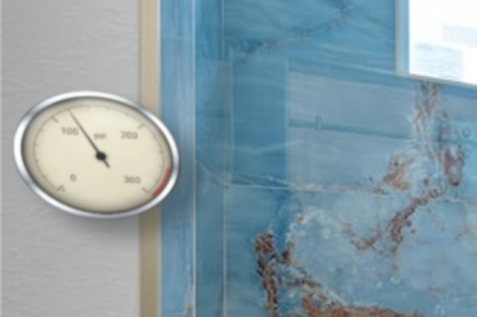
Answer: 120psi
